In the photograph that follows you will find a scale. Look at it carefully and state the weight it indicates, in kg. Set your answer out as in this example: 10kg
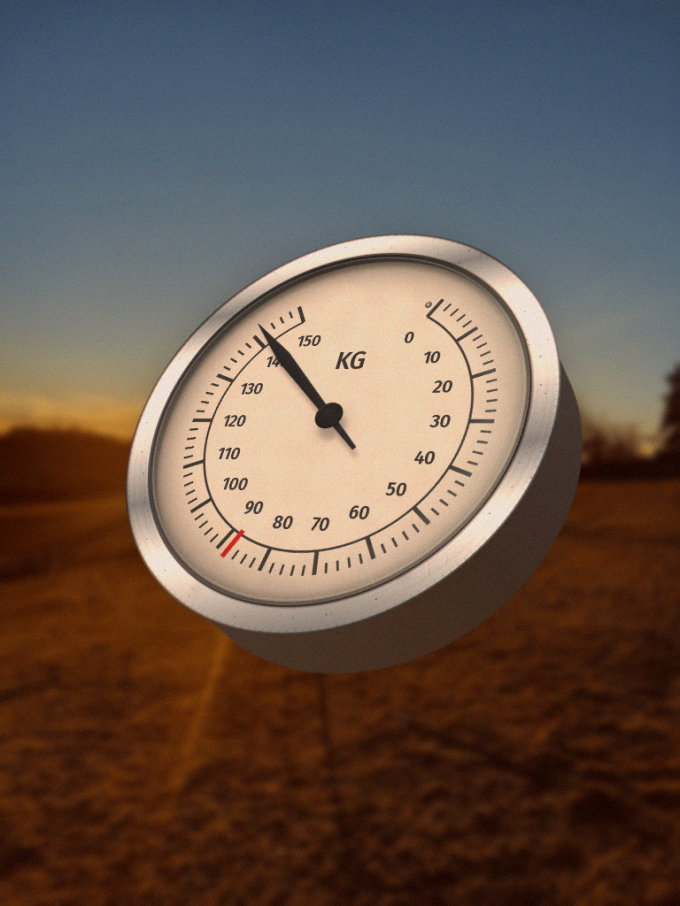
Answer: 142kg
